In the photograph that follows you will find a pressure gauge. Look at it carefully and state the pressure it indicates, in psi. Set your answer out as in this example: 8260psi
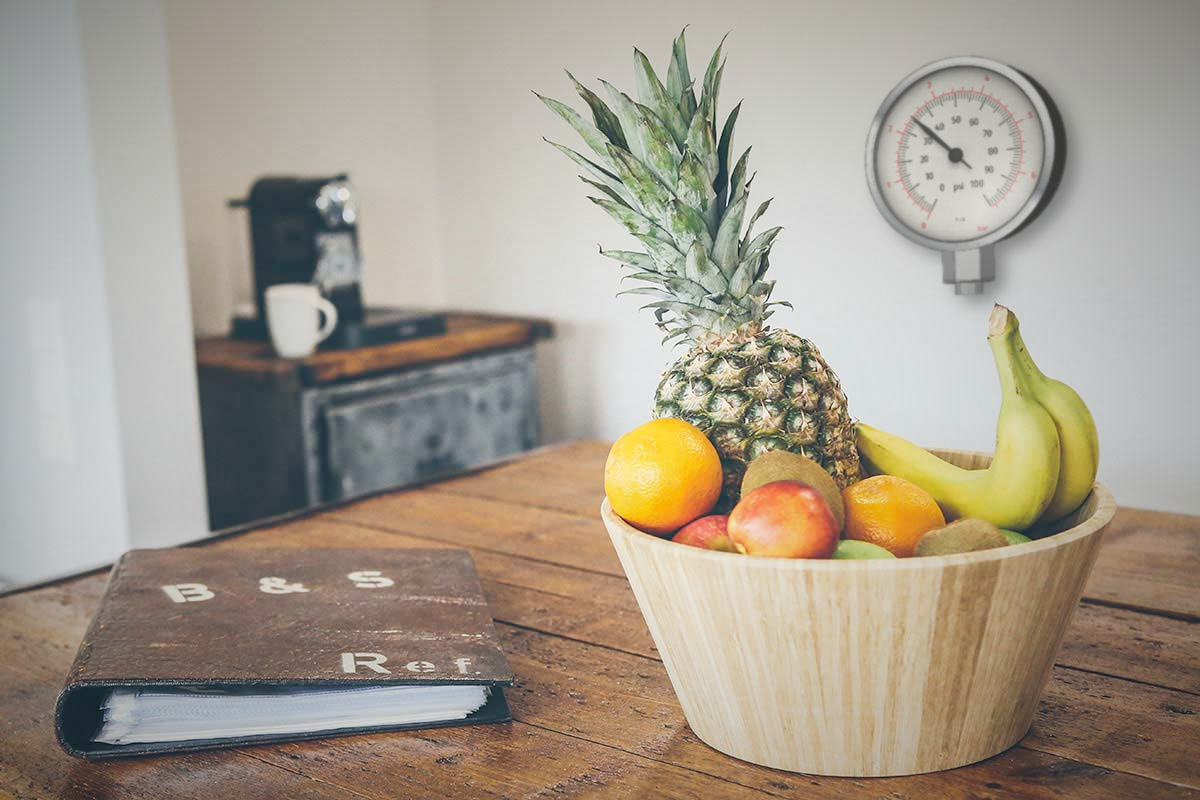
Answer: 35psi
